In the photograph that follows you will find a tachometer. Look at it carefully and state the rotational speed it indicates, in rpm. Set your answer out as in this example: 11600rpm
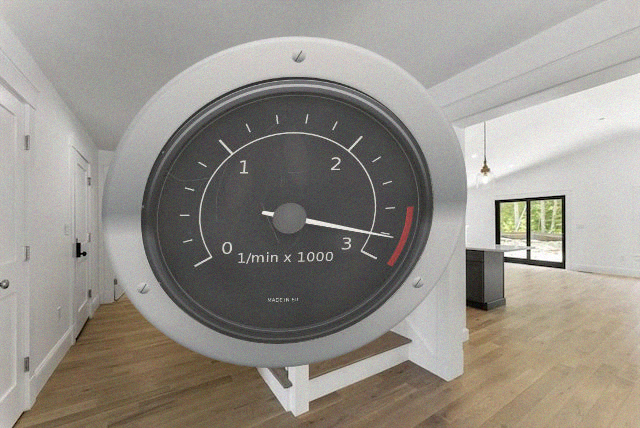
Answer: 2800rpm
